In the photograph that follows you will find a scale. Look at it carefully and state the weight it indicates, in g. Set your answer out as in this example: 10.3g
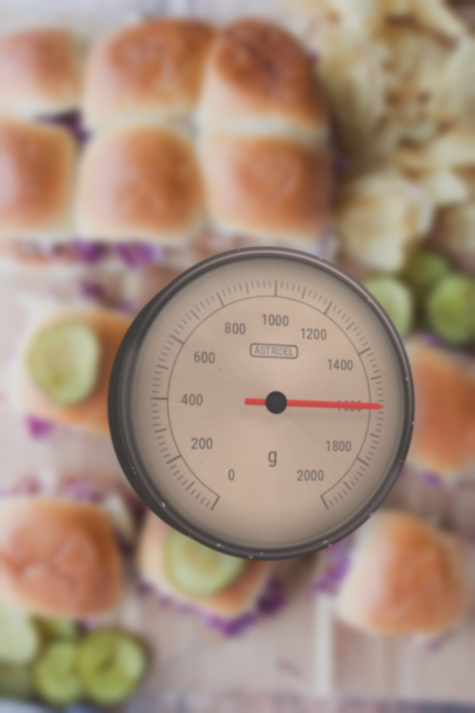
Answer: 1600g
